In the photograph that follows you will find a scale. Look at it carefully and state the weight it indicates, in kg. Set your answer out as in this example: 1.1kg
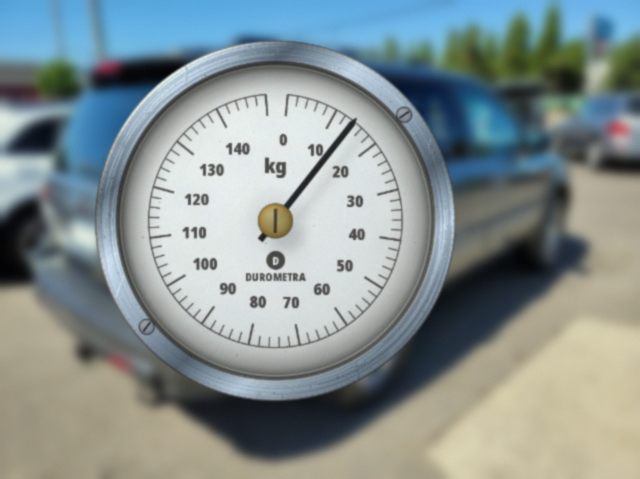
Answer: 14kg
